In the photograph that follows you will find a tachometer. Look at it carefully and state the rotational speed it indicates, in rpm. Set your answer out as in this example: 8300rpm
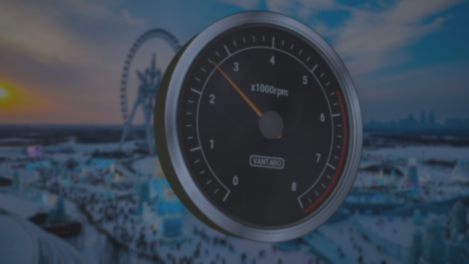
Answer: 2600rpm
